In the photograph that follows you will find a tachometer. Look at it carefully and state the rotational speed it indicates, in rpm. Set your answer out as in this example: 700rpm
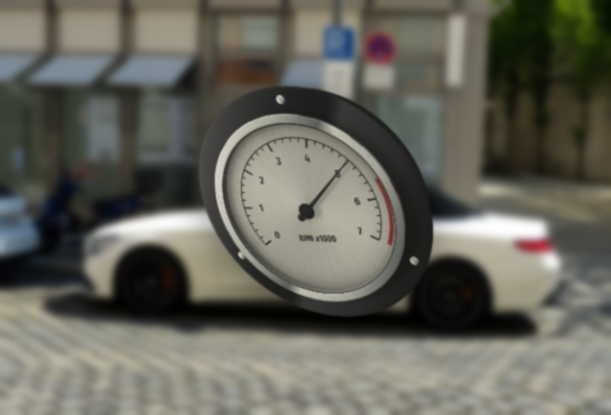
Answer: 5000rpm
